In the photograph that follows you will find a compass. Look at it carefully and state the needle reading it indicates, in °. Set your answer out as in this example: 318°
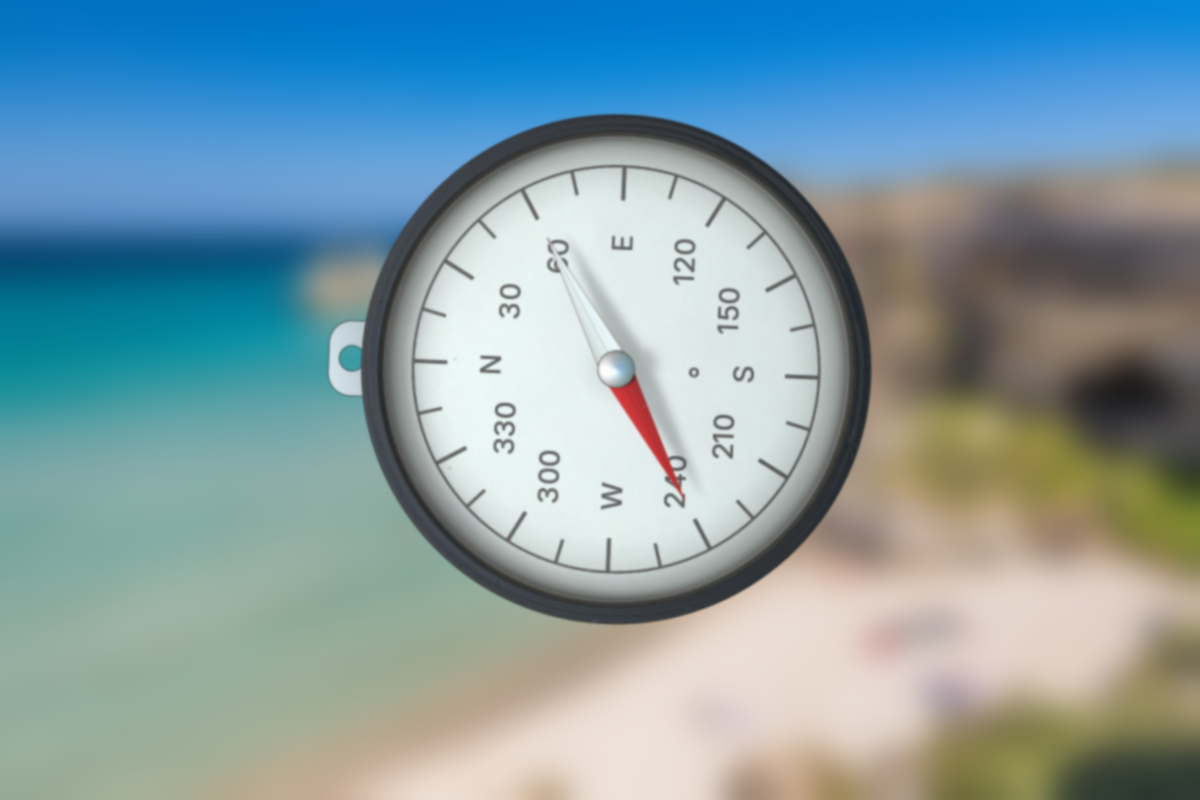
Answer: 240°
